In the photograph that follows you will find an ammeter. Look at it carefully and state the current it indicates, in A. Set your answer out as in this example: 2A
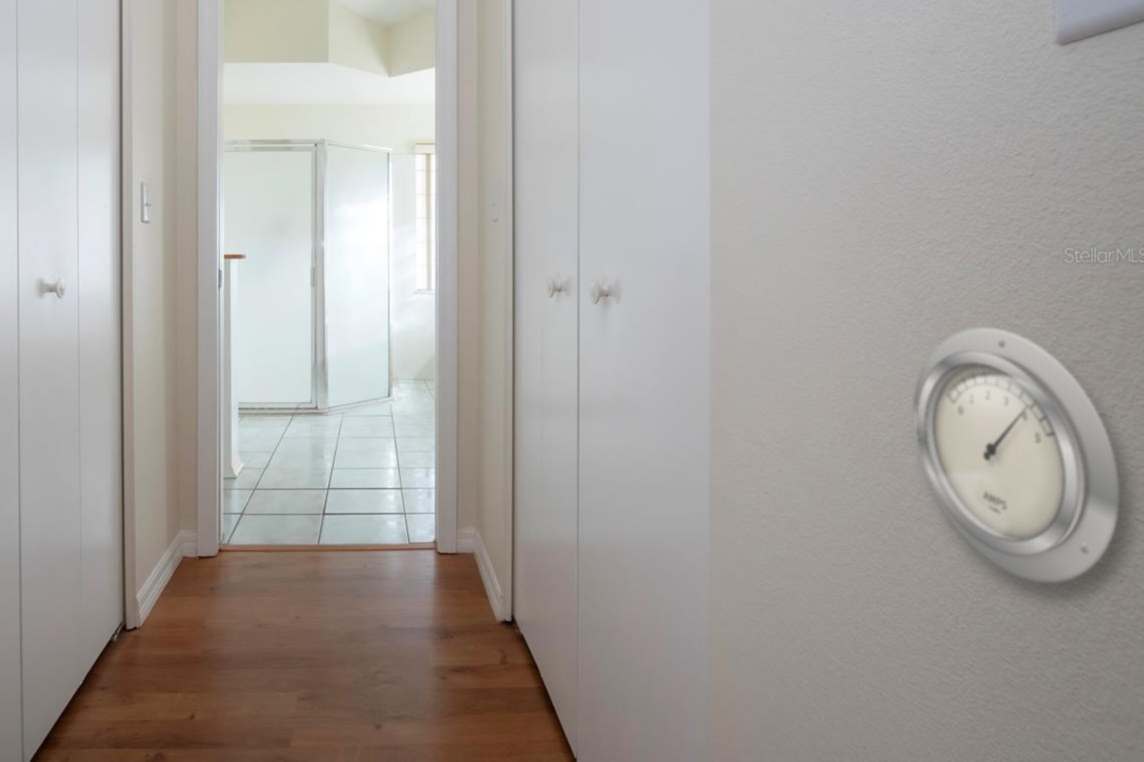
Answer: 4A
